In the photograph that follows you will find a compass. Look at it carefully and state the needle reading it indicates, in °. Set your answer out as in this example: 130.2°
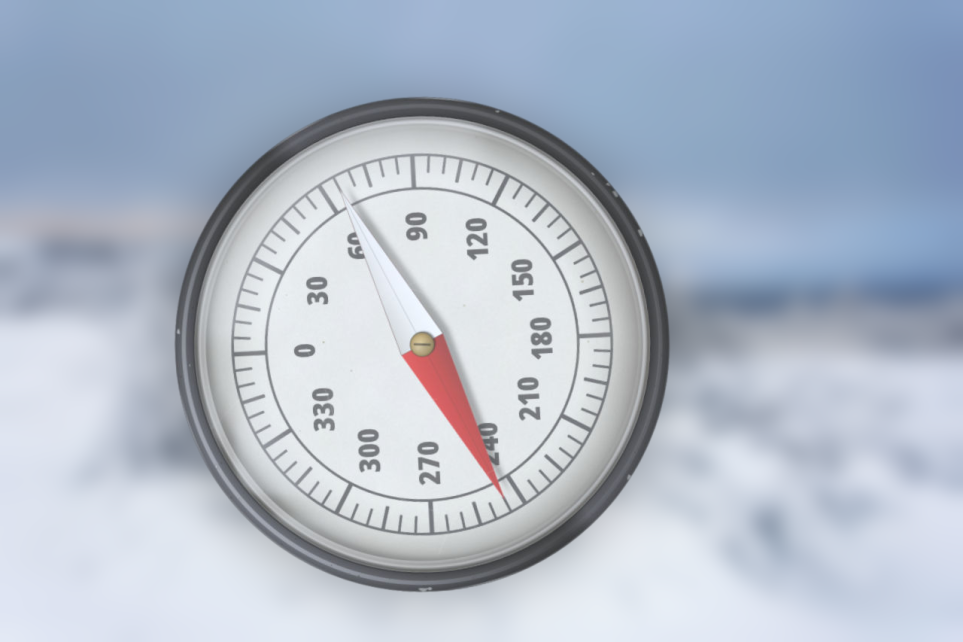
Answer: 245°
